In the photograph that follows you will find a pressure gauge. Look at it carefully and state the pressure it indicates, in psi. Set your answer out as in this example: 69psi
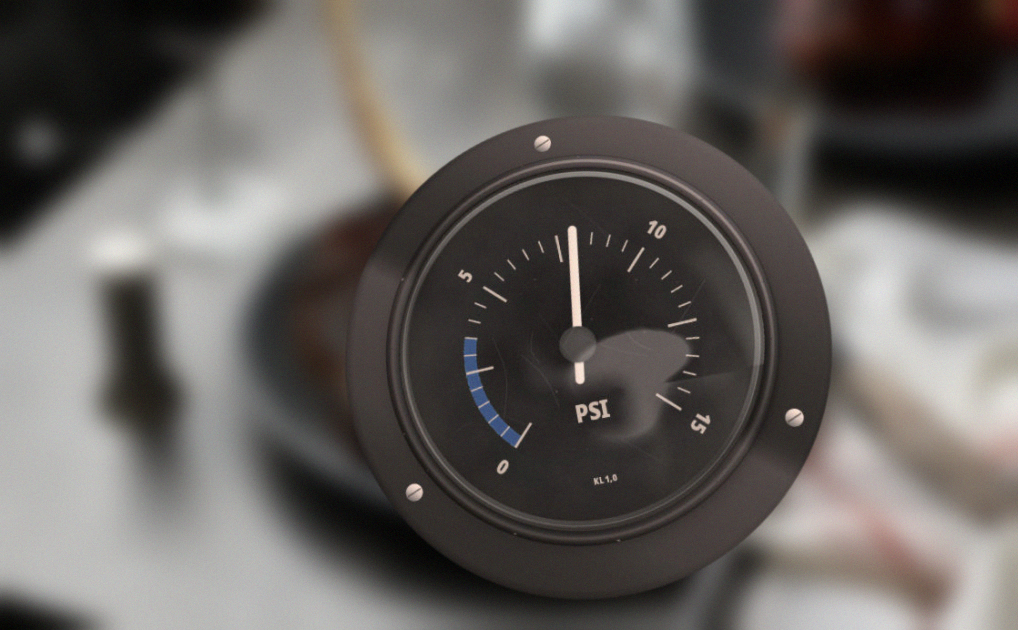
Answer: 8psi
